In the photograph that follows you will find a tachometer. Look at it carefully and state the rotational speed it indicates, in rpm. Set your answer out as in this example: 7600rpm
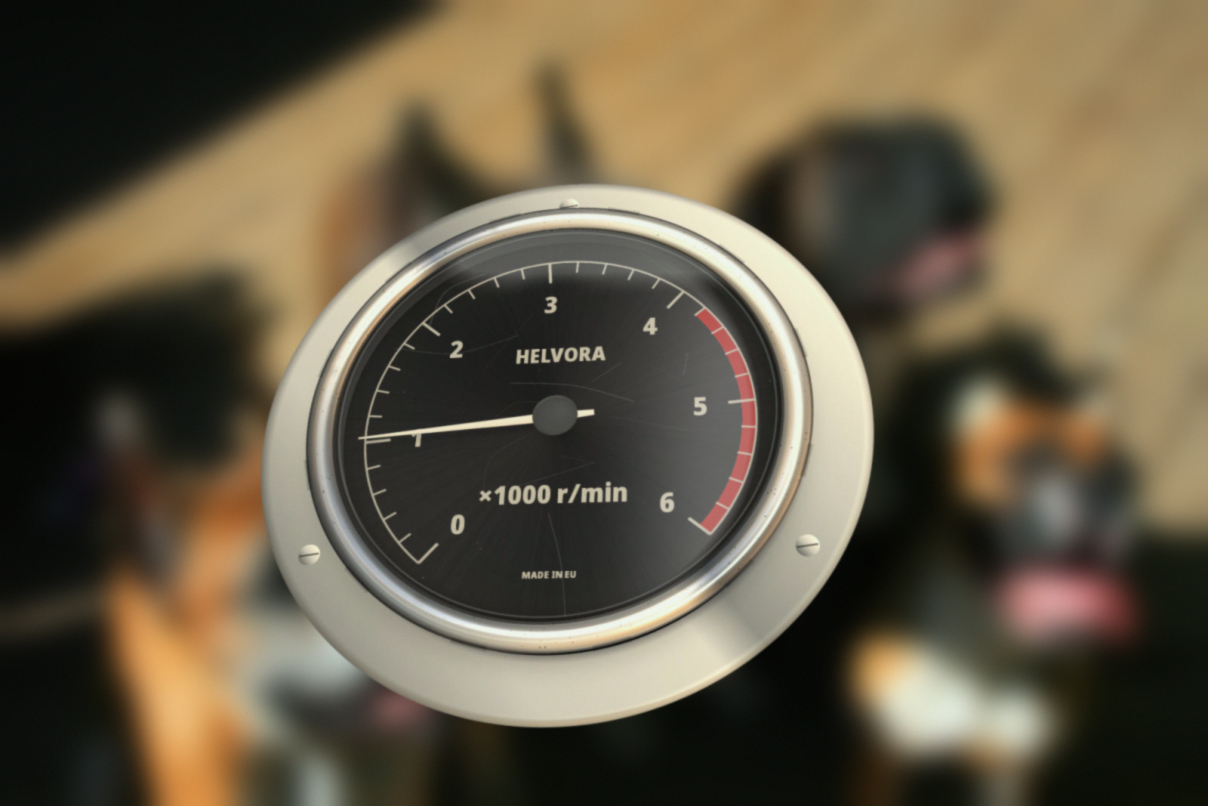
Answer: 1000rpm
